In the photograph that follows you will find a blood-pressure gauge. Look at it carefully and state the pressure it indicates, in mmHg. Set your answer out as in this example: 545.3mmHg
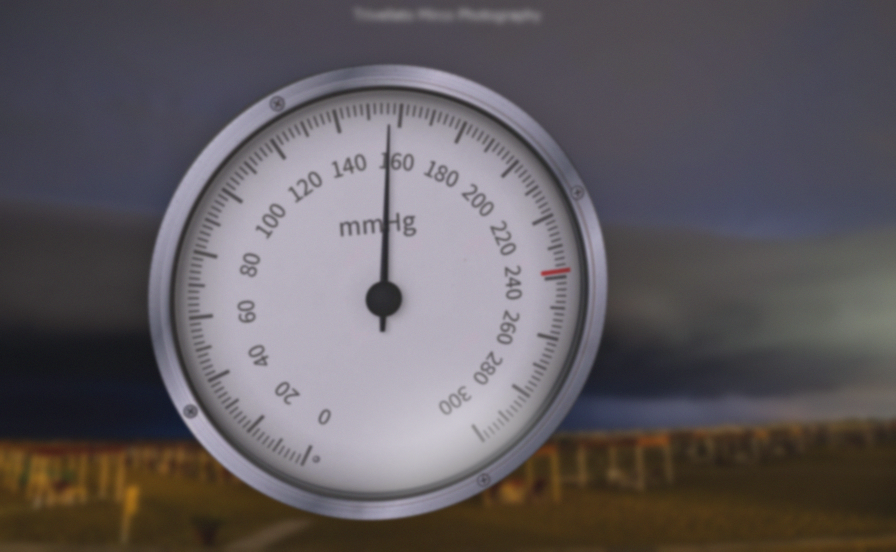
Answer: 156mmHg
